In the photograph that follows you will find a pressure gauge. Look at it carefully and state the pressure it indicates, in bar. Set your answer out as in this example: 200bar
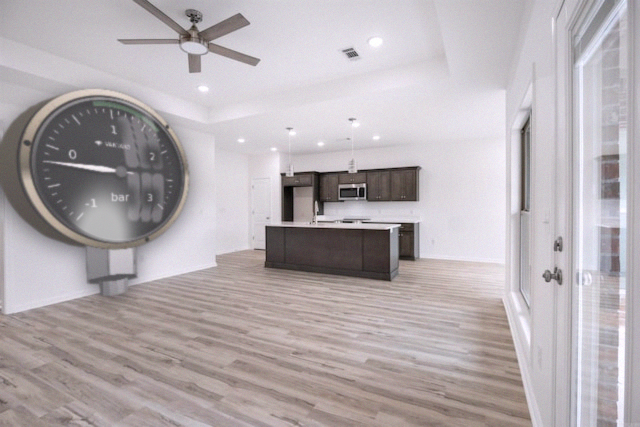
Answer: -0.2bar
